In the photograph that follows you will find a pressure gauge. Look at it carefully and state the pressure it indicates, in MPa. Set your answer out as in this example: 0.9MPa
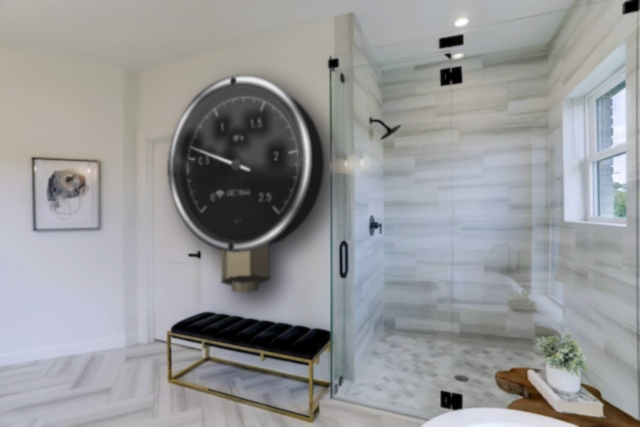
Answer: 0.6MPa
